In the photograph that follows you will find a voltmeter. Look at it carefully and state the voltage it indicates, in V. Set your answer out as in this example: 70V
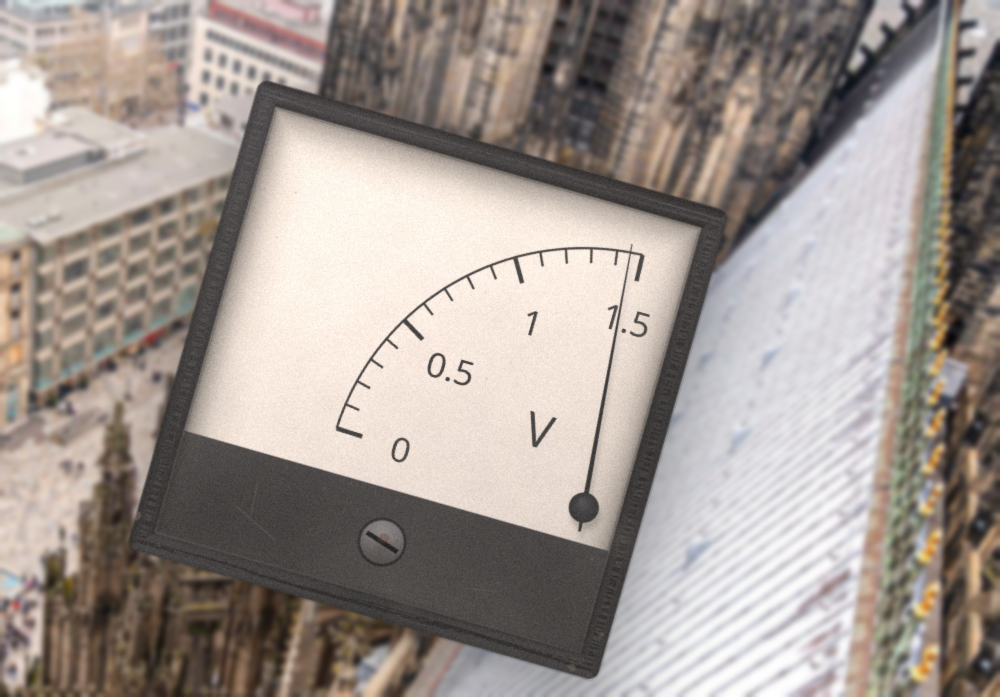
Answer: 1.45V
